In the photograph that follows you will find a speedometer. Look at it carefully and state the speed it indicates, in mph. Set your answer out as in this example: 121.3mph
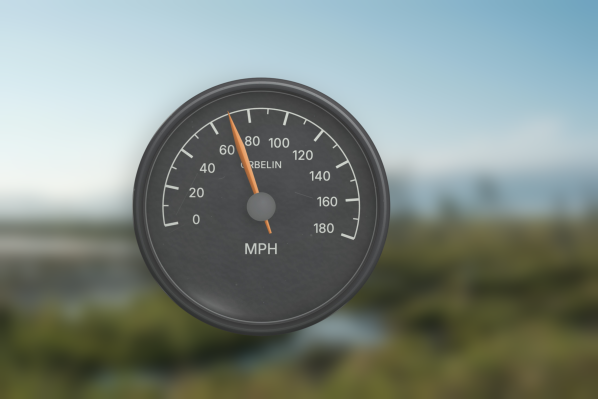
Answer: 70mph
